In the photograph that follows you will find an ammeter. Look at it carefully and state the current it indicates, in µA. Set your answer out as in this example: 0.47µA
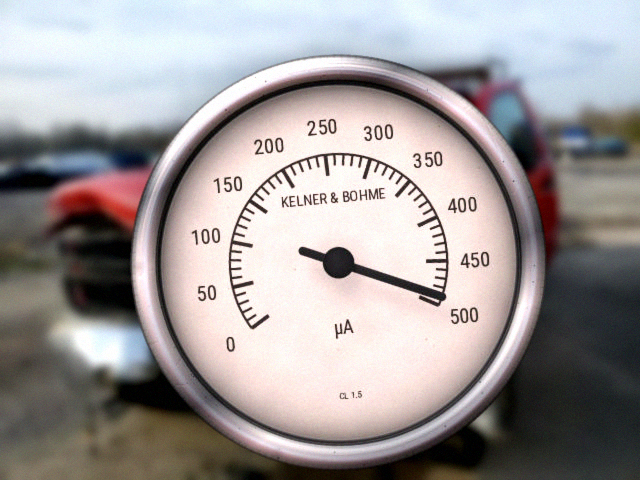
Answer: 490µA
